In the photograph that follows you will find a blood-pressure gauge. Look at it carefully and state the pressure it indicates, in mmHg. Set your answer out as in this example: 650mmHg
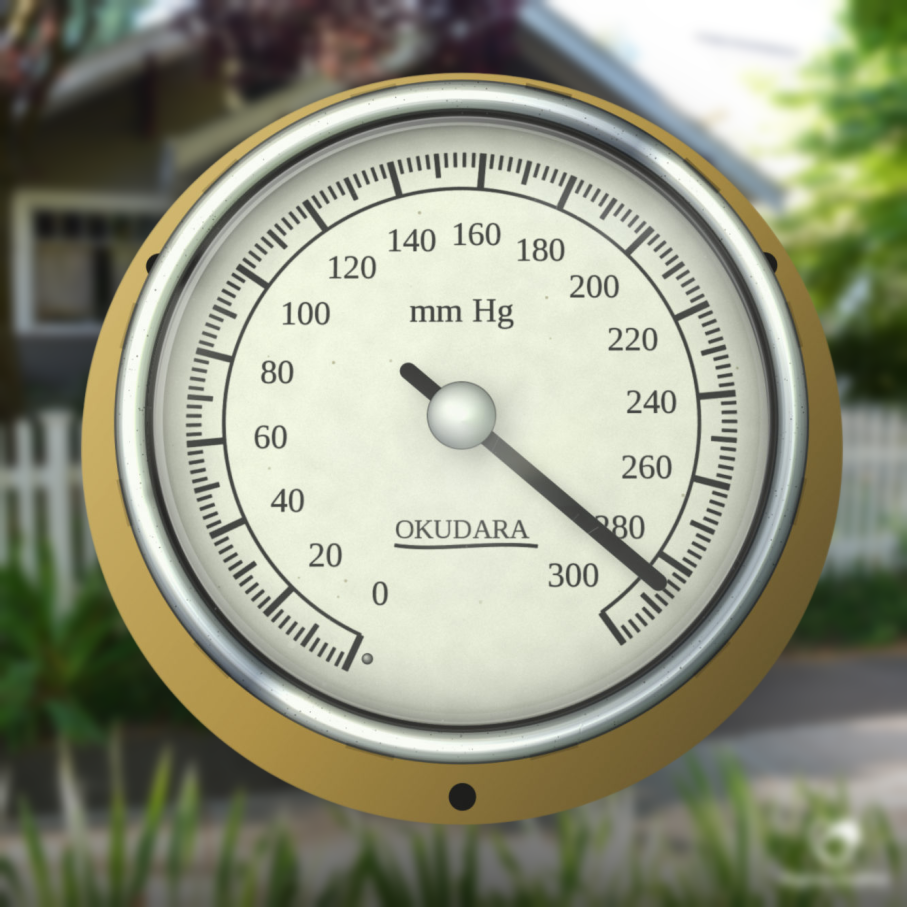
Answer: 286mmHg
